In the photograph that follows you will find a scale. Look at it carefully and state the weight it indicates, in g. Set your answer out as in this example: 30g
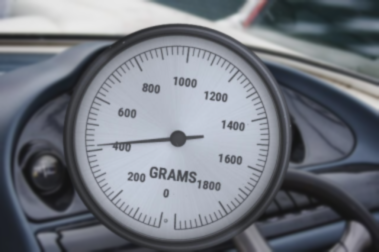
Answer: 420g
